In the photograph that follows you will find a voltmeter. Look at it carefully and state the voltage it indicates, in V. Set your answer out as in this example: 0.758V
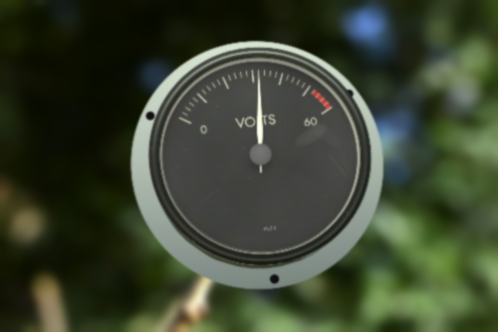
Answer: 32V
